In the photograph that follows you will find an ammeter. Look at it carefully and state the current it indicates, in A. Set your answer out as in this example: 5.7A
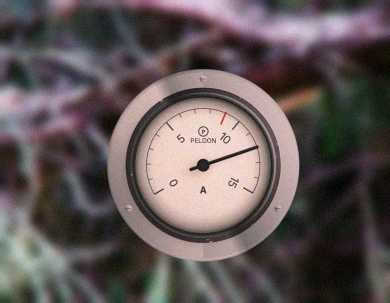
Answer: 12A
